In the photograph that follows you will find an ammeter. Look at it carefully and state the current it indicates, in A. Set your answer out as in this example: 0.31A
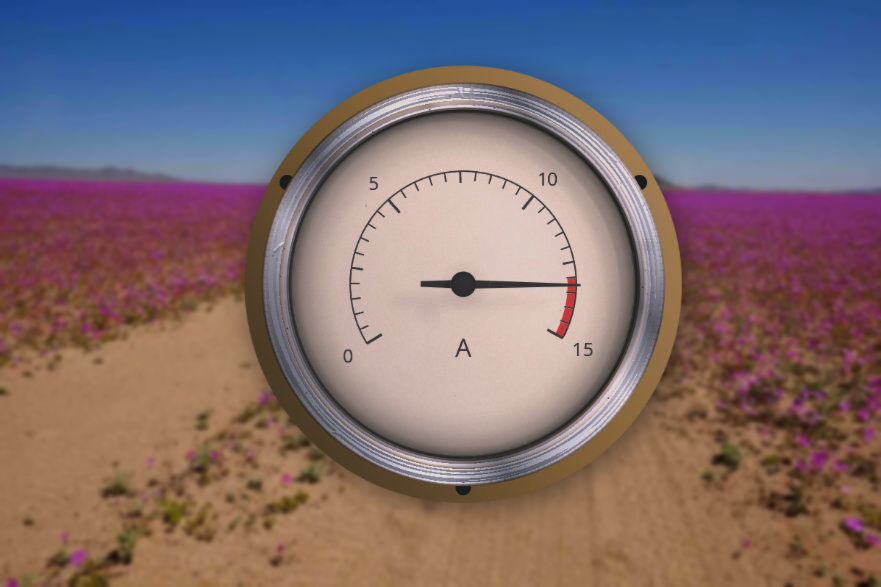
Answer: 13.25A
